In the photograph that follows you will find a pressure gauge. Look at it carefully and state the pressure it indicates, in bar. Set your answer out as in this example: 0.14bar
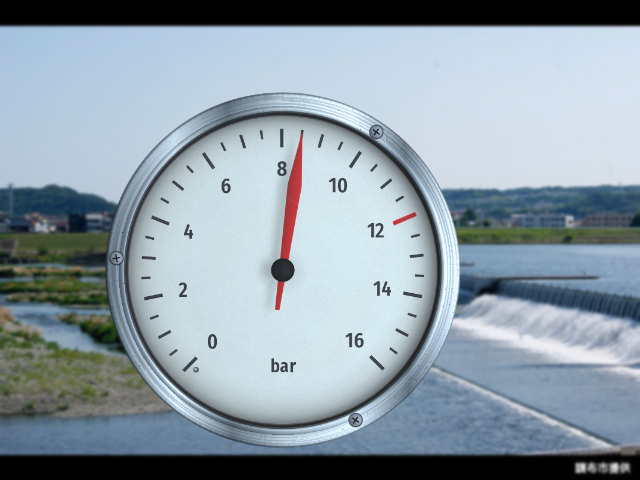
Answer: 8.5bar
